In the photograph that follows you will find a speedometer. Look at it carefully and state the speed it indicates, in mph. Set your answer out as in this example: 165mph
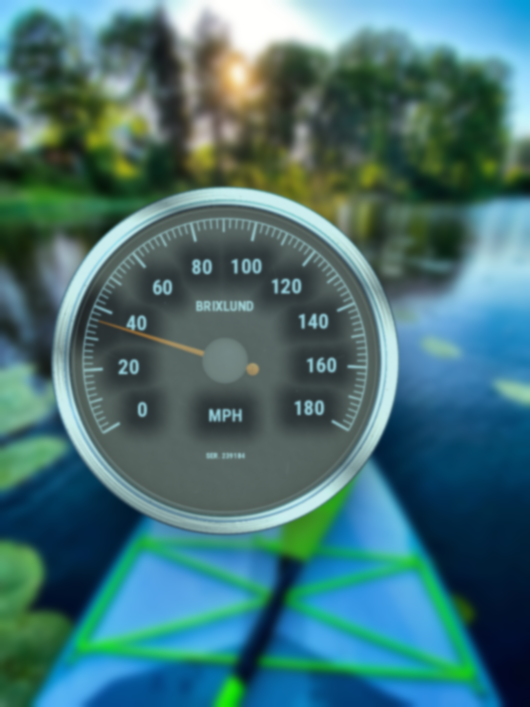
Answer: 36mph
